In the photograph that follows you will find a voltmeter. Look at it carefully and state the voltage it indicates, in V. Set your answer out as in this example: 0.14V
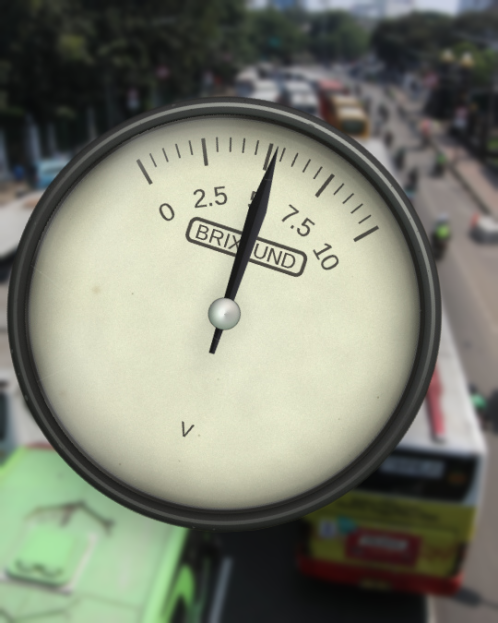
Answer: 5.25V
